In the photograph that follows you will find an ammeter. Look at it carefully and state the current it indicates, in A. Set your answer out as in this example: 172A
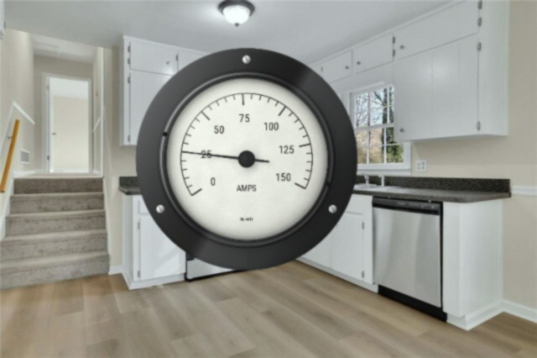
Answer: 25A
